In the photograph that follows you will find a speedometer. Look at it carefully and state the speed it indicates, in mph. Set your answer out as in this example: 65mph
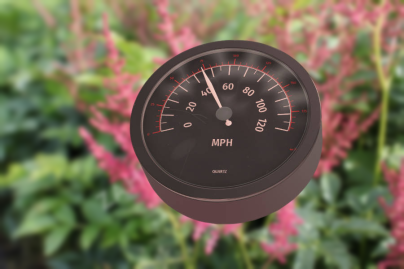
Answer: 45mph
